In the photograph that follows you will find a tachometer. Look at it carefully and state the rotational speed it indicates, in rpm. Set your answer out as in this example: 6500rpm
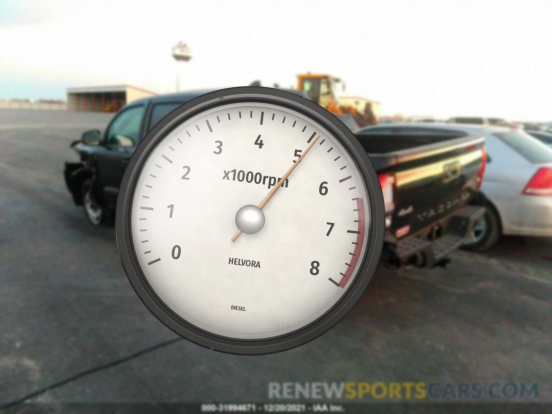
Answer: 5100rpm
